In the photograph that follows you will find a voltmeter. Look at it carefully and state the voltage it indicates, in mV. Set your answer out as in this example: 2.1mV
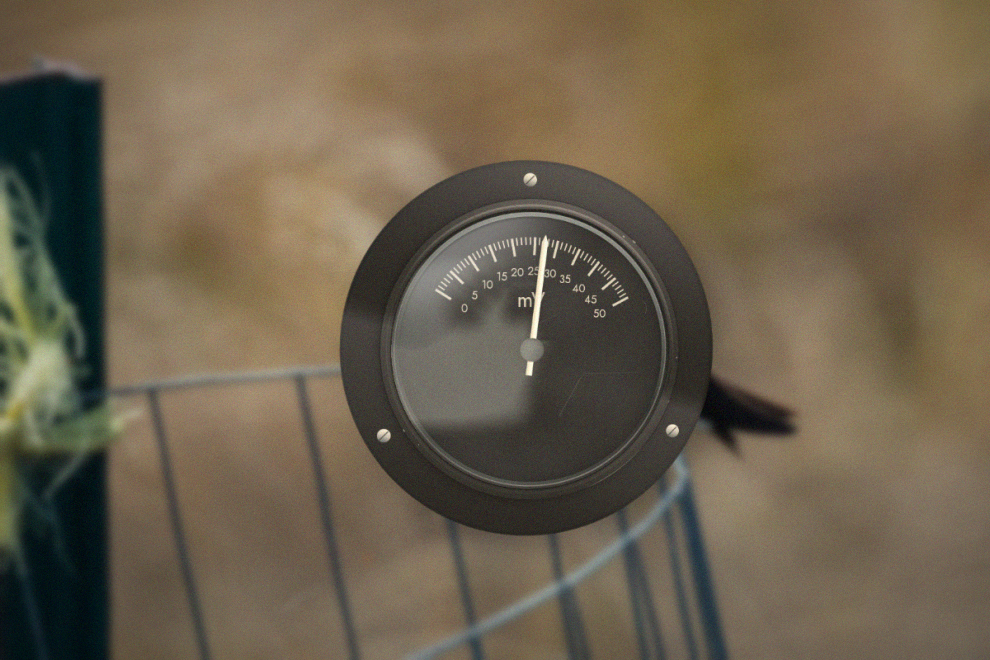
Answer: 27mV
